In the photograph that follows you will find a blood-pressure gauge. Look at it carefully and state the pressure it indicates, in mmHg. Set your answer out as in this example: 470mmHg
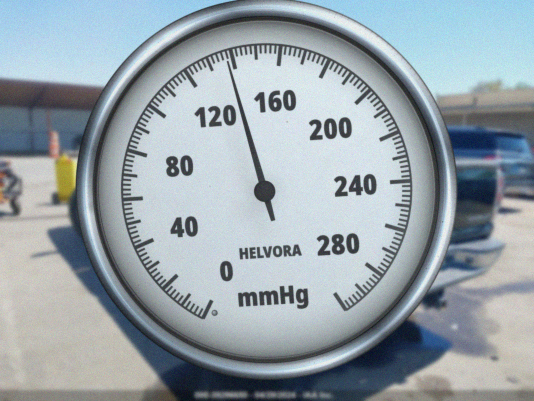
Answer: 138mmHg
